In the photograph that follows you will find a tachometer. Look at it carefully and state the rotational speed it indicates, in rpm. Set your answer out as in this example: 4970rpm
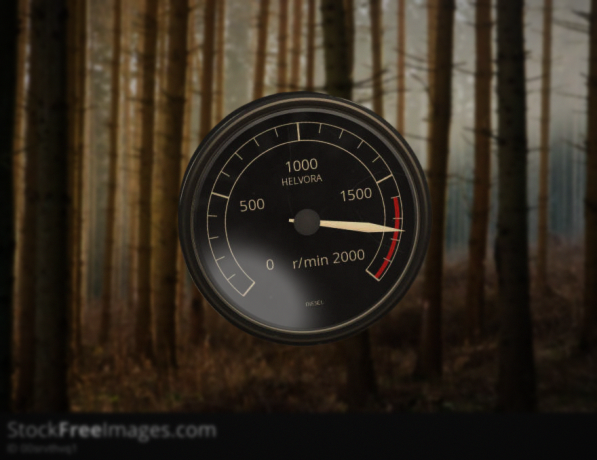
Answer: 1750rpm
